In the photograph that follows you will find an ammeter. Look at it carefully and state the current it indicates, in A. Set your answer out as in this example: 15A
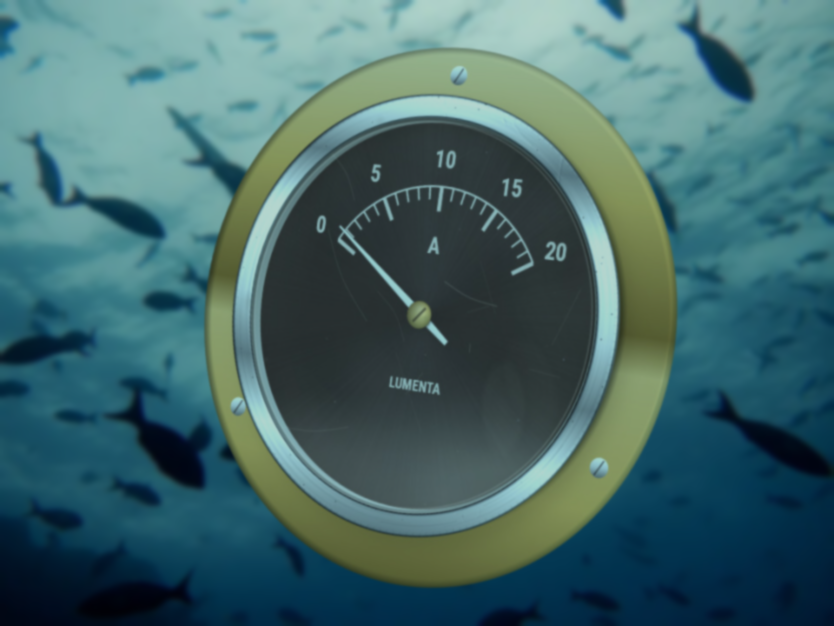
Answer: 1A
